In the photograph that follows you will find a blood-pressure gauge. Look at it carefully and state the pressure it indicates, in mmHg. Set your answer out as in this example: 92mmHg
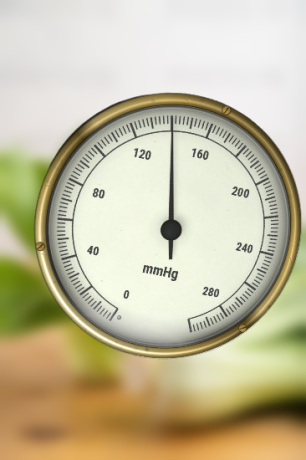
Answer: 140mmHg
